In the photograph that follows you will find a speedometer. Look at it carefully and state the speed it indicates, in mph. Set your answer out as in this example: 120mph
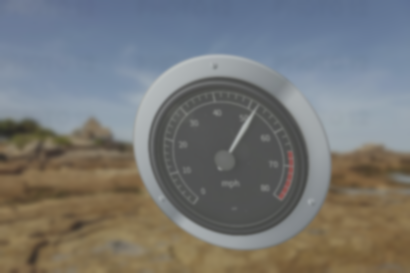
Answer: 52mph
